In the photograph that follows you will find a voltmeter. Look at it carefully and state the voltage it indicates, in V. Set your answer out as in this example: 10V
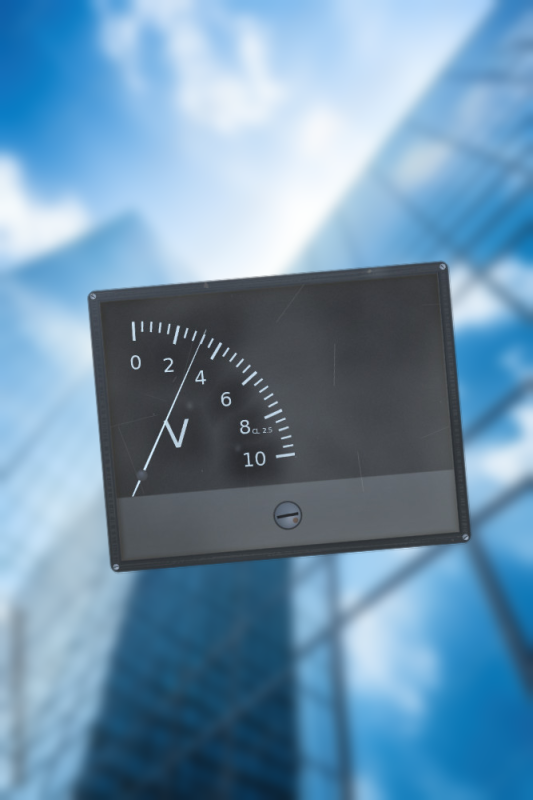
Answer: 3.2V
